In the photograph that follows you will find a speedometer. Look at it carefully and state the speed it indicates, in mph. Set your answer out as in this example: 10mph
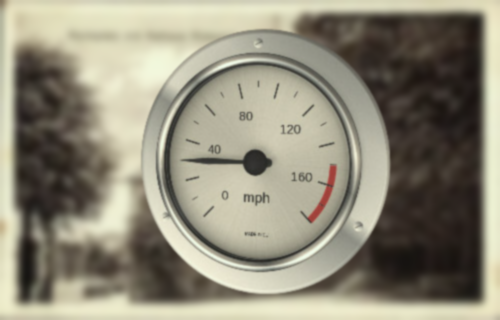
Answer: 30mph
